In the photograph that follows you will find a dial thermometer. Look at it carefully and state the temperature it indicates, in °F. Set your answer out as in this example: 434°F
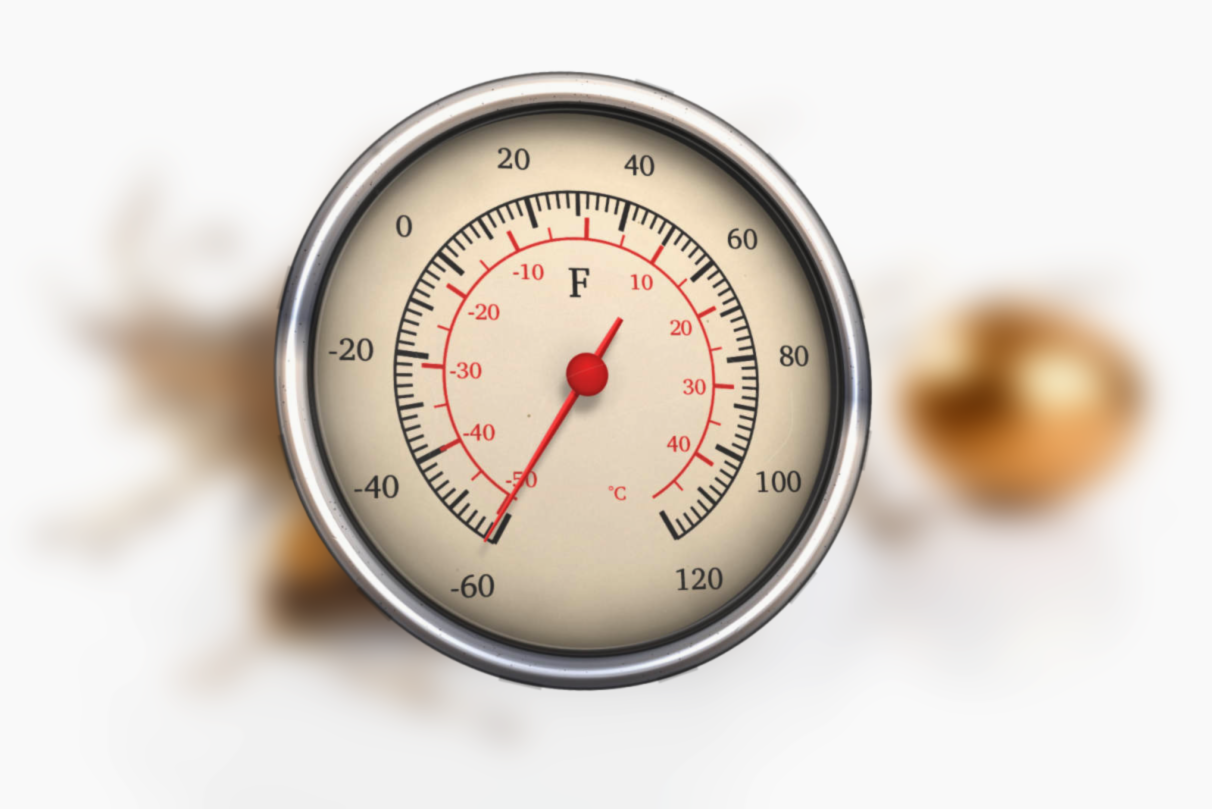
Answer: -58°F
